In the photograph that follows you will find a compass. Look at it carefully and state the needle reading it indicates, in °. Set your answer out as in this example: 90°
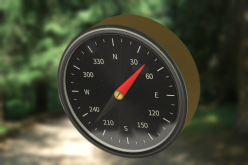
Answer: 45°
